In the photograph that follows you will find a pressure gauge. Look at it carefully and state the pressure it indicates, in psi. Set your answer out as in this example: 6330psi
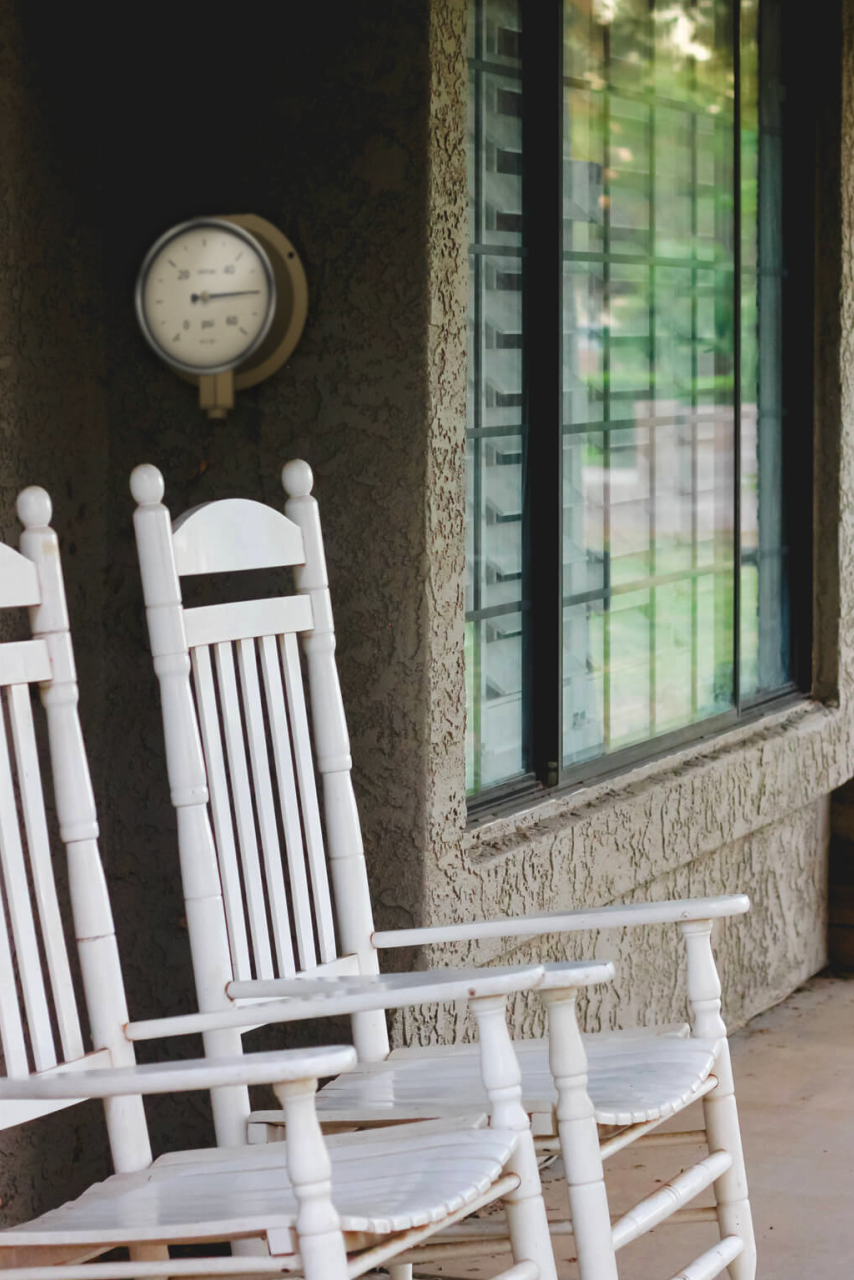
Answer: 50psi
